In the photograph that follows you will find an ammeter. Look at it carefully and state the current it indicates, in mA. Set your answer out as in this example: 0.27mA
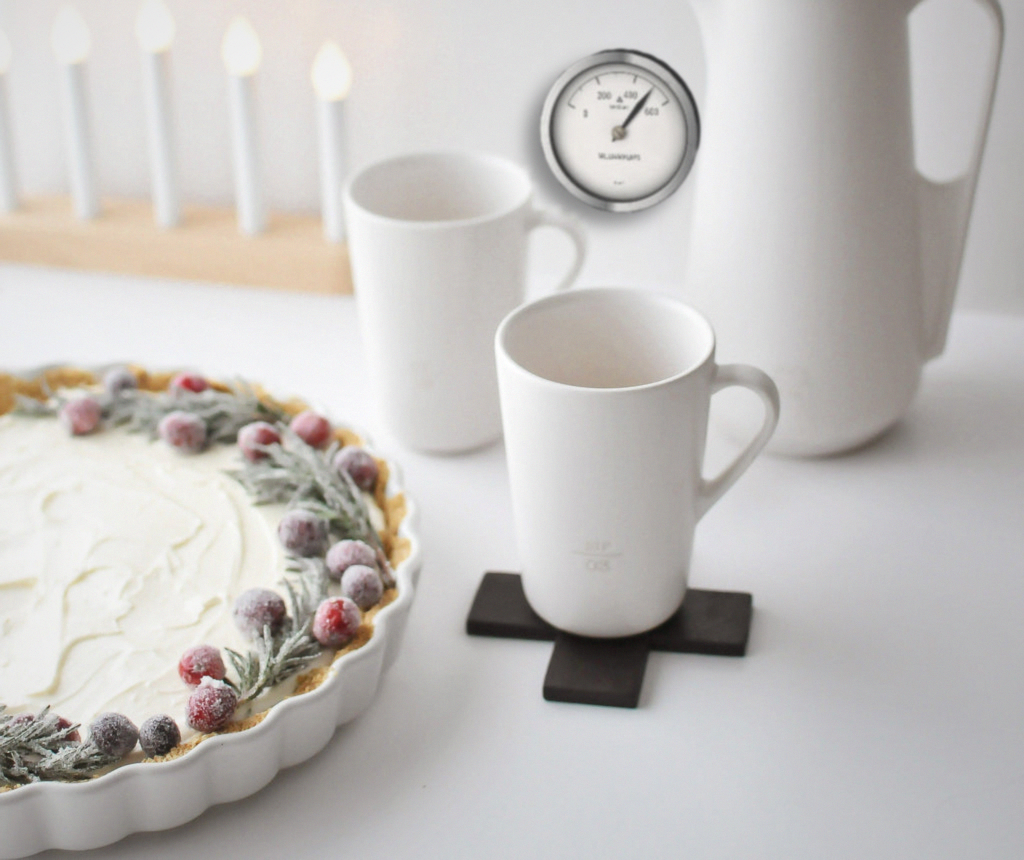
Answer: 500mA
